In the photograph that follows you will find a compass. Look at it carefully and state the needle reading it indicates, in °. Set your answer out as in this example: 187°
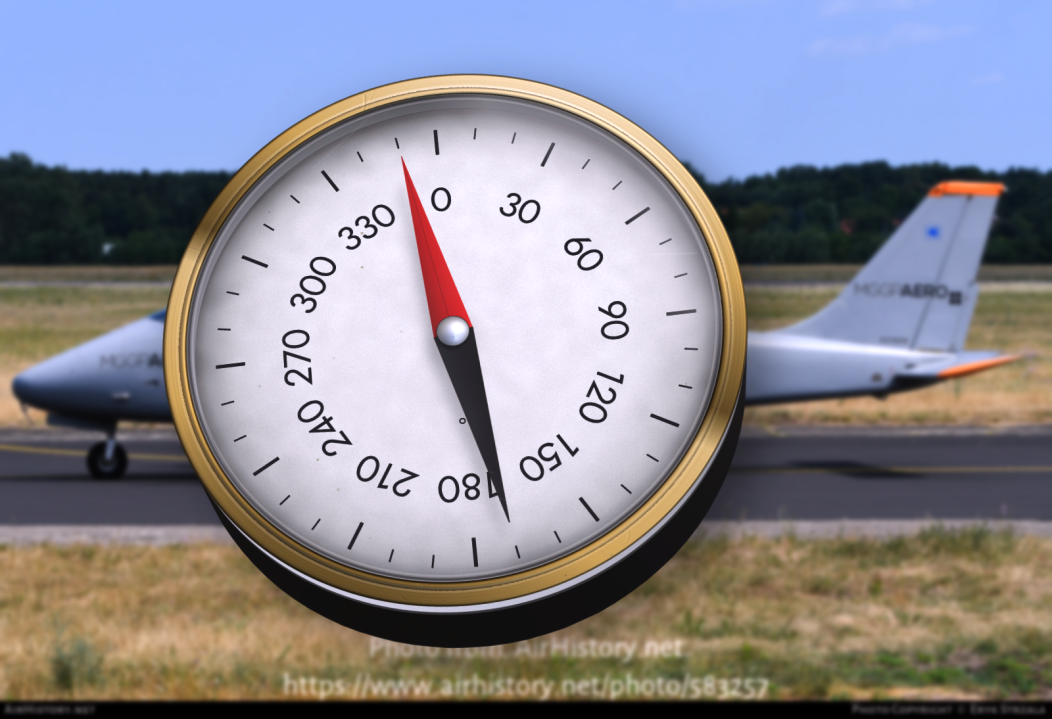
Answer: 350°
